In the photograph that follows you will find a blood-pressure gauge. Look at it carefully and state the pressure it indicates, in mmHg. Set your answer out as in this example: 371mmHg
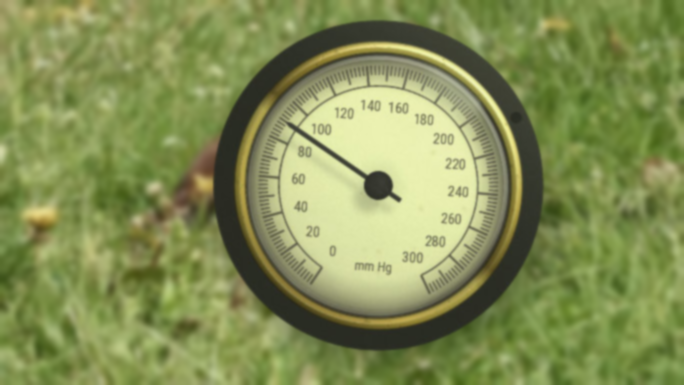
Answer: 90mmHg
